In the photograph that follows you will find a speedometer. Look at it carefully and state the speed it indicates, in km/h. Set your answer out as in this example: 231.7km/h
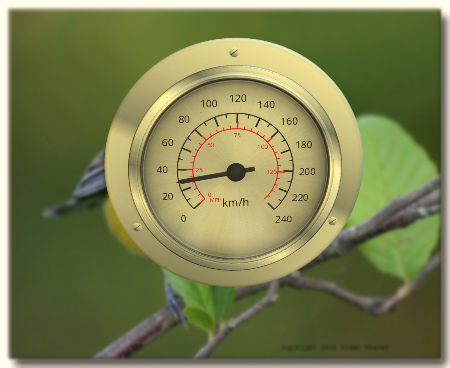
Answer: 30km/h
